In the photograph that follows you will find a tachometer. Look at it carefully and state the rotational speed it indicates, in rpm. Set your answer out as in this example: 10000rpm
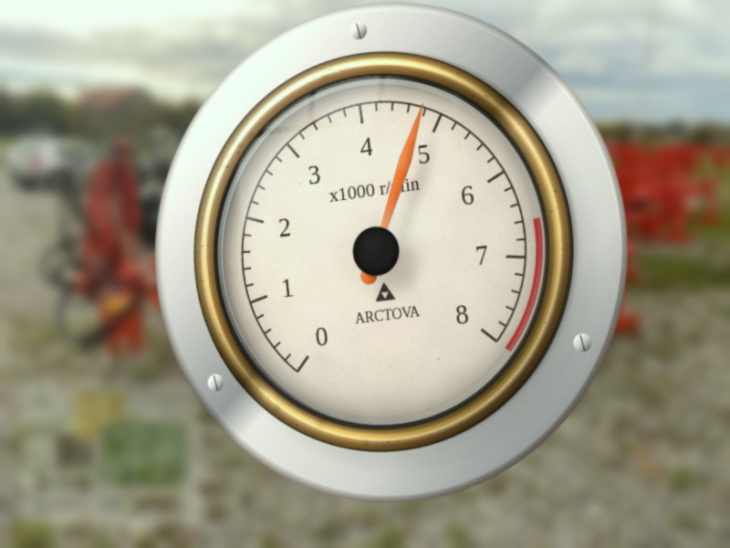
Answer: 4800rpm
